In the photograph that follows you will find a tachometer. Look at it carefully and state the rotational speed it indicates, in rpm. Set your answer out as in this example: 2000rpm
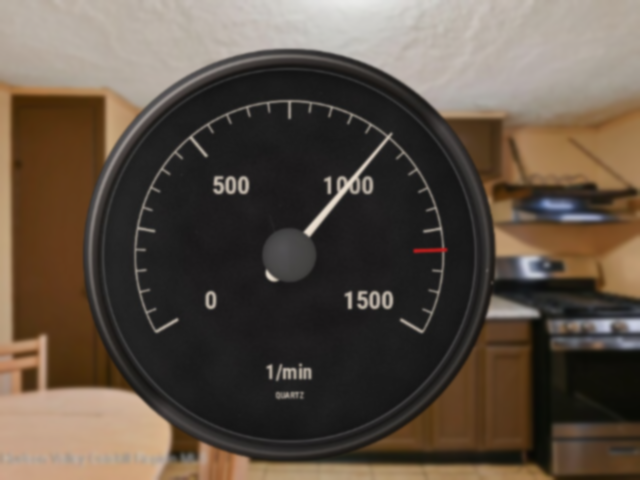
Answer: 1000rpm
